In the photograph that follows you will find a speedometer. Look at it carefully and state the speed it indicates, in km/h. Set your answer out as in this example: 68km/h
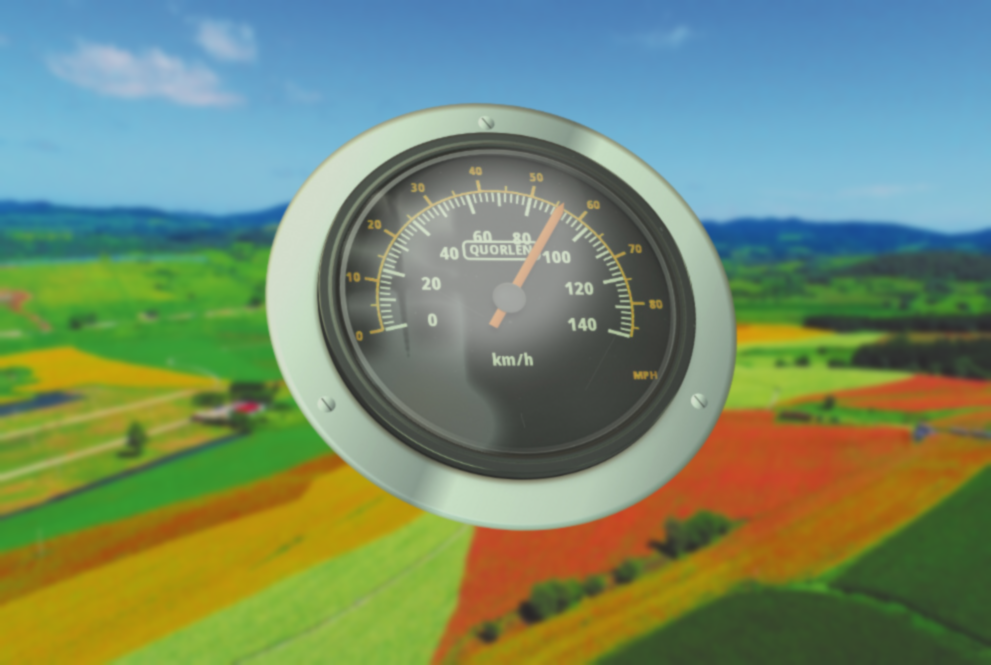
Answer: 90km/h
